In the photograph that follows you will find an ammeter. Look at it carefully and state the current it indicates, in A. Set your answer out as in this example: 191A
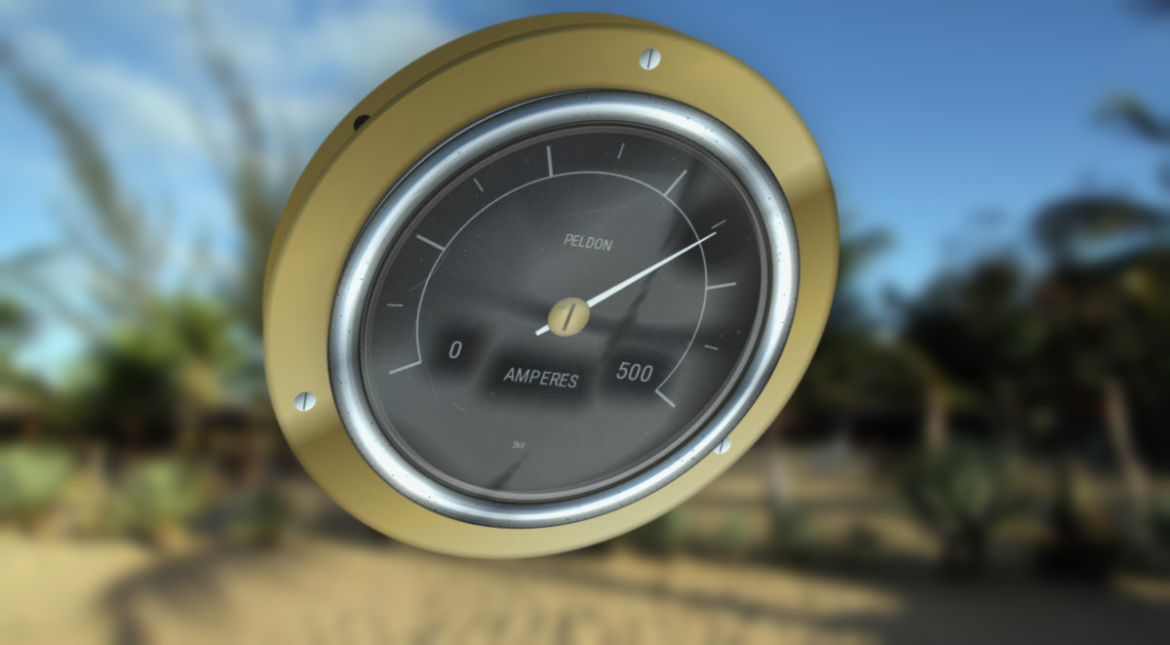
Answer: 350A
